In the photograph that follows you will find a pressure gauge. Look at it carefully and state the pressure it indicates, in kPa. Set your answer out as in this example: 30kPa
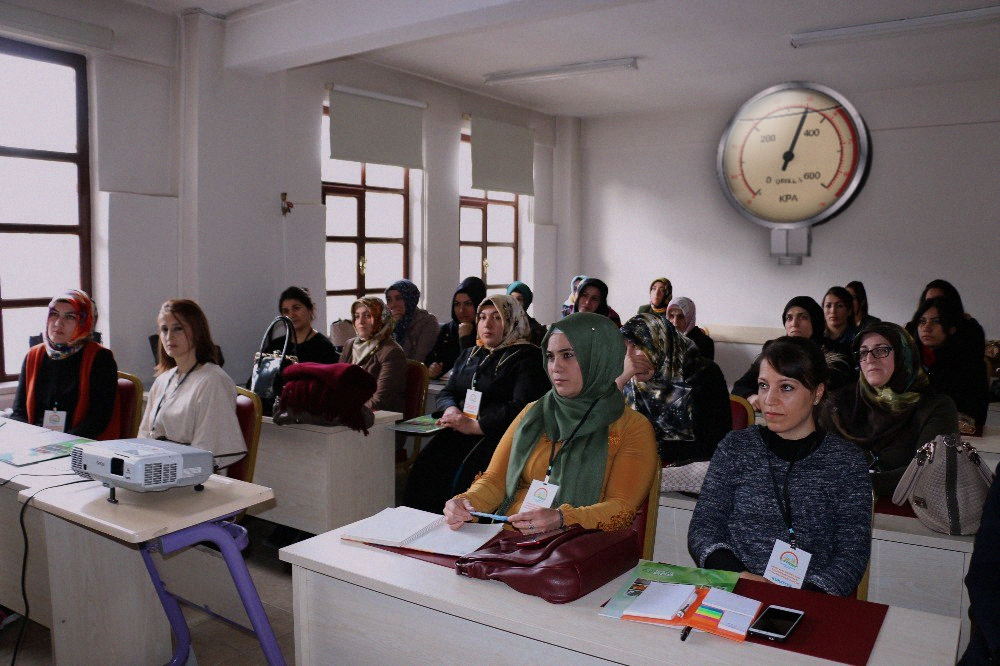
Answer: 350kPa
